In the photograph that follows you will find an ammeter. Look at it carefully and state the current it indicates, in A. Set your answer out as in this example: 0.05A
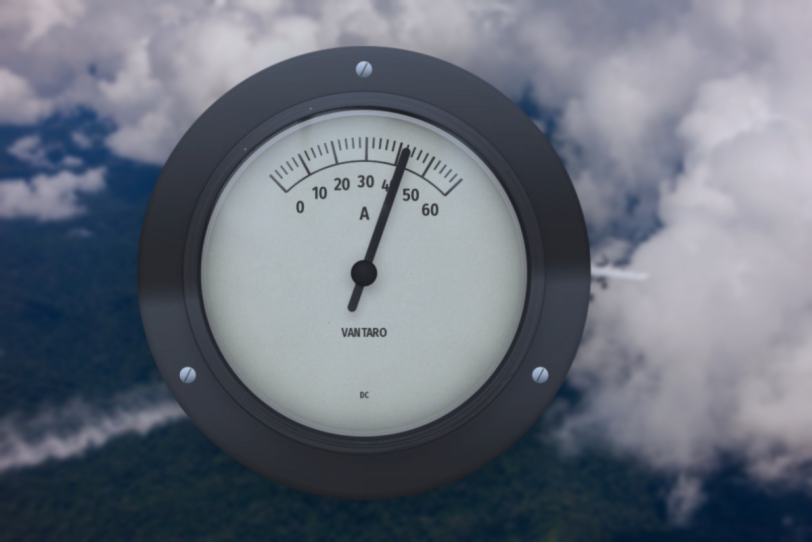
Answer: 42A
